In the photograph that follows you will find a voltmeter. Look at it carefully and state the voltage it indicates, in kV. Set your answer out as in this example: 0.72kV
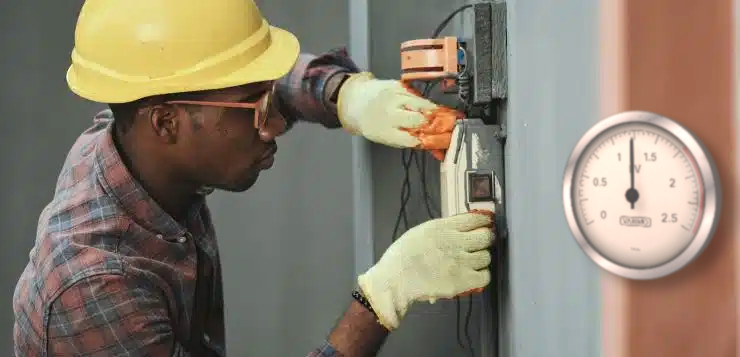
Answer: 1.25kV
